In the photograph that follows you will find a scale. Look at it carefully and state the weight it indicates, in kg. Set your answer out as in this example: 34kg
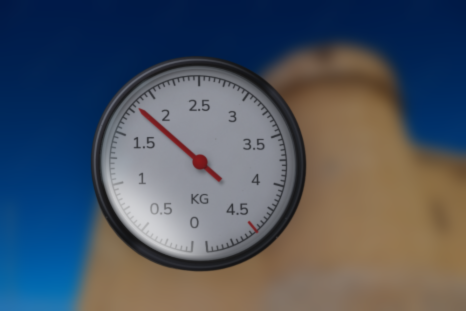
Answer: 1.8kg
